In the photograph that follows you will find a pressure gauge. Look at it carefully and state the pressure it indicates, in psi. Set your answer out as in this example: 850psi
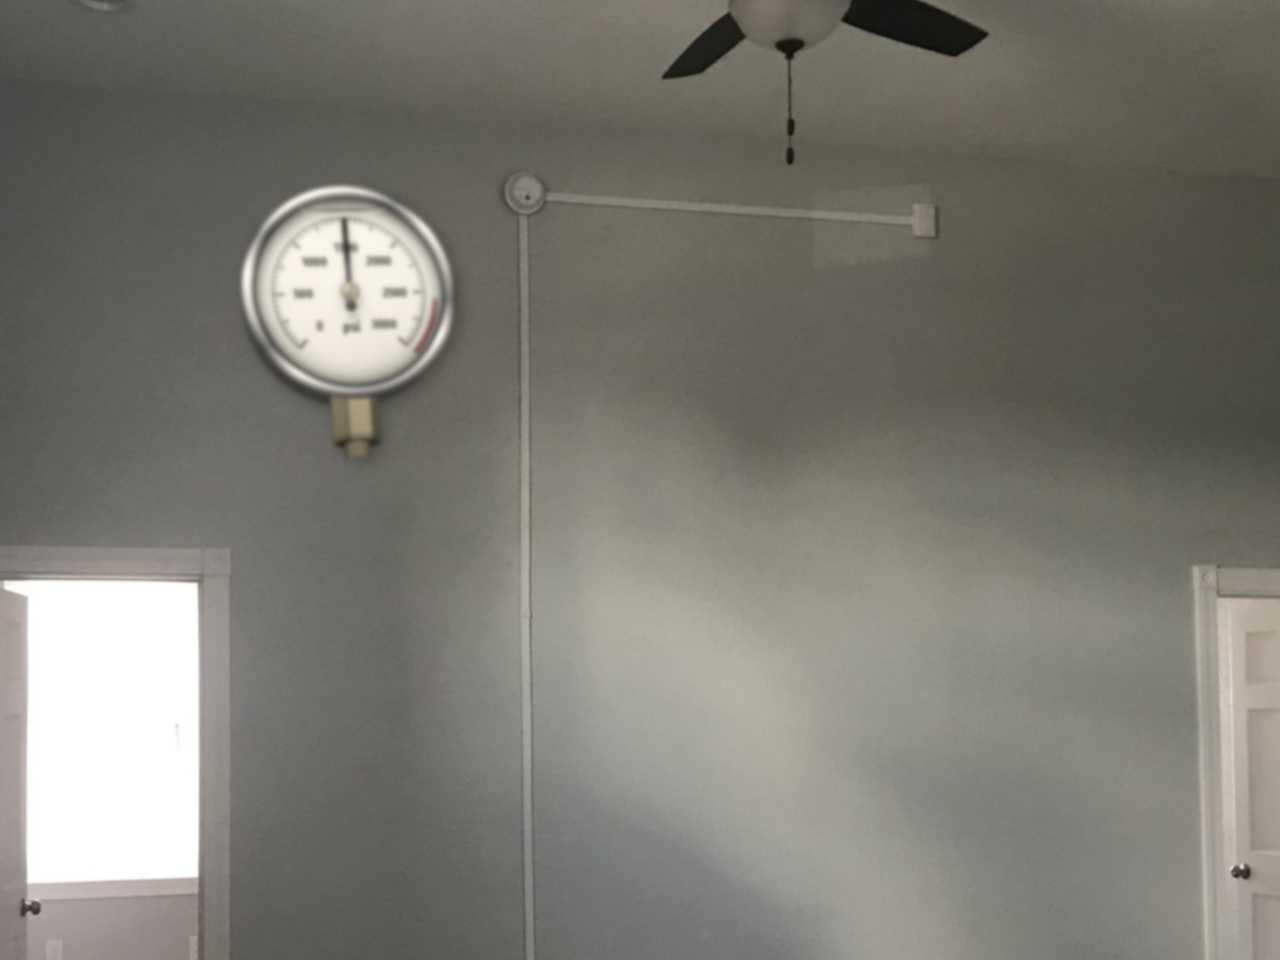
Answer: 1500psi
